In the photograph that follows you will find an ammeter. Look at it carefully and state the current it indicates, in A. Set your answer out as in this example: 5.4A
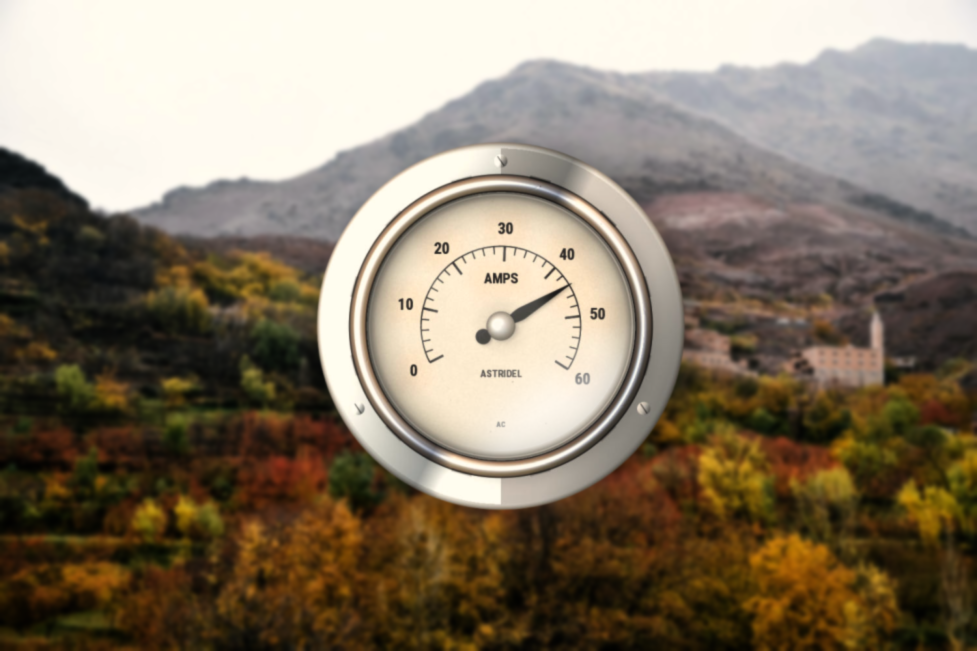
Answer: 44A
